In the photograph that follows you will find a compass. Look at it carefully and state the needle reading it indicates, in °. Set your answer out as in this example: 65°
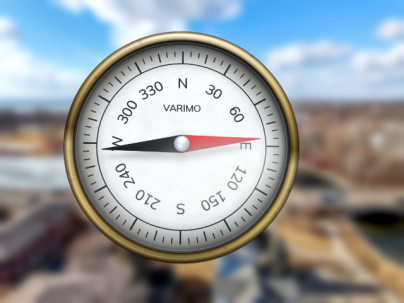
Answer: 85°
